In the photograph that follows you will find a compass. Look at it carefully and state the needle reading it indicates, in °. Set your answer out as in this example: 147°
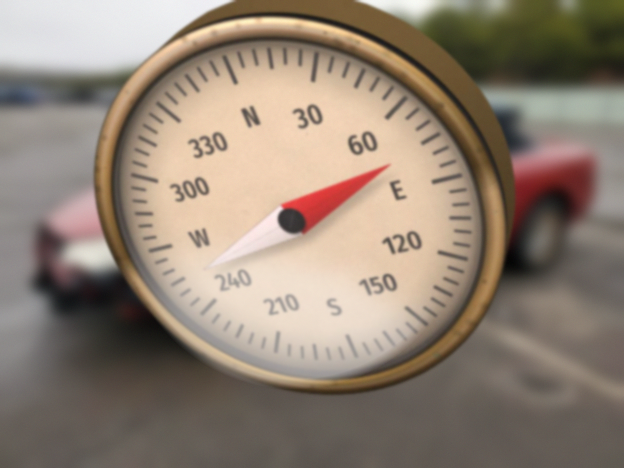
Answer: 75°
